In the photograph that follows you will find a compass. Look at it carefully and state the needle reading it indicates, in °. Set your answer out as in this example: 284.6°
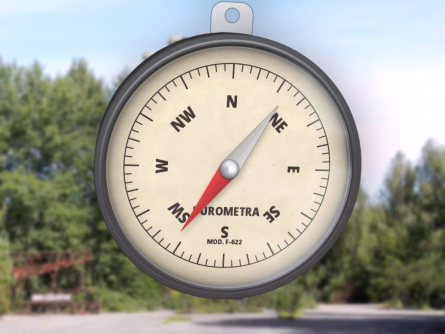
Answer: 215°
